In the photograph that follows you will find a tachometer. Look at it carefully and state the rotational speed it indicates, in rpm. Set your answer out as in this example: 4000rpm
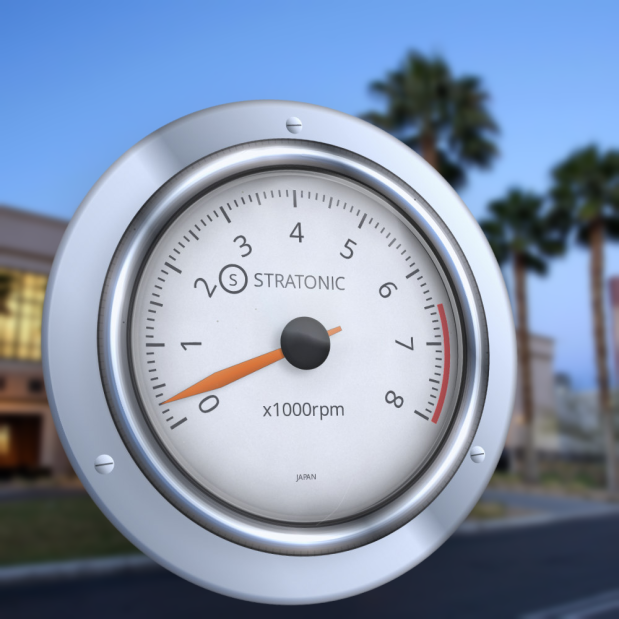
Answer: 300rpm
